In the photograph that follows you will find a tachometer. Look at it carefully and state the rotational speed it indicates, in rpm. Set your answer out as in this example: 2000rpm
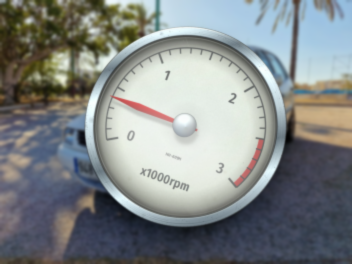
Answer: 400rpm
